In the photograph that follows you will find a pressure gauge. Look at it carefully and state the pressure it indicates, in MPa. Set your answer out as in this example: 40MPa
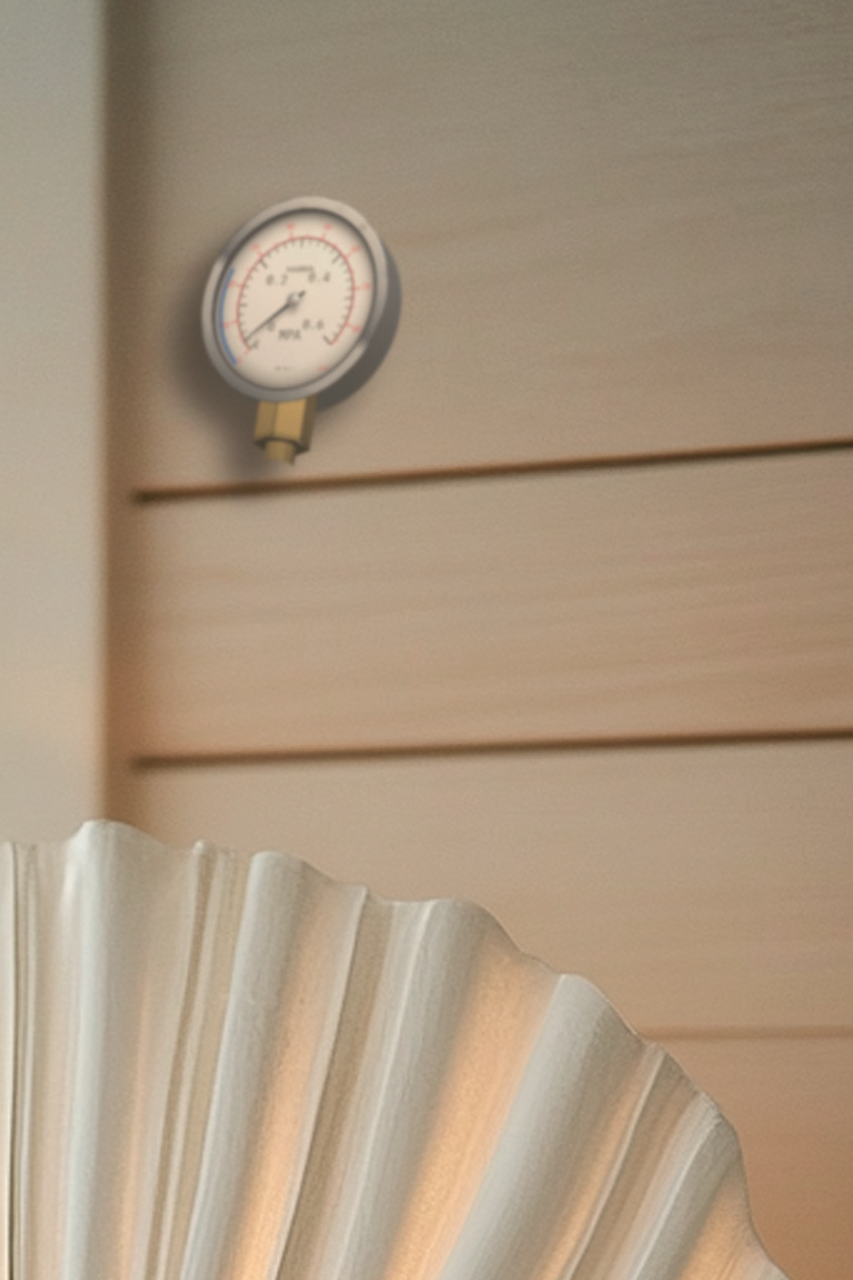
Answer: 0.02MPa
